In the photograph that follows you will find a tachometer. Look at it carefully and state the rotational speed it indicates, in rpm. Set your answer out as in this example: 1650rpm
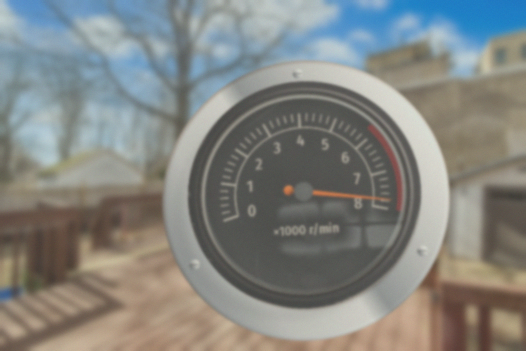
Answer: 7800rpm
